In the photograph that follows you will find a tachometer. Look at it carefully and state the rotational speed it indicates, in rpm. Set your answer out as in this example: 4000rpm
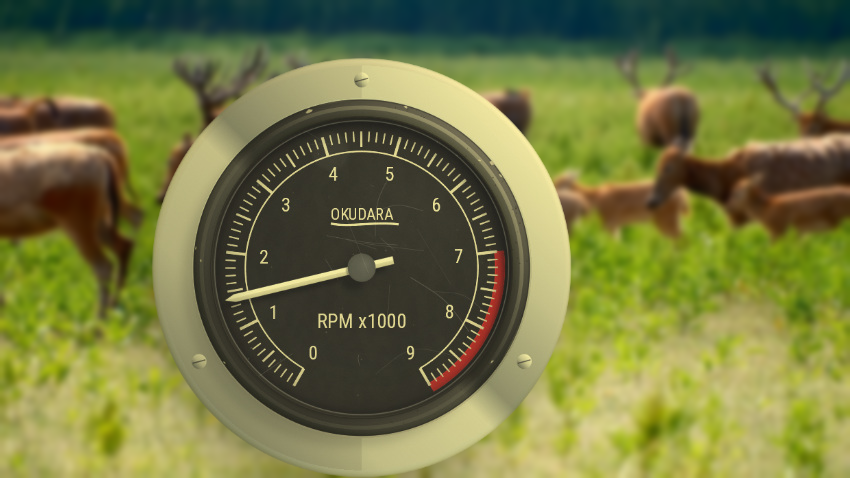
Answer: 1400rpm
